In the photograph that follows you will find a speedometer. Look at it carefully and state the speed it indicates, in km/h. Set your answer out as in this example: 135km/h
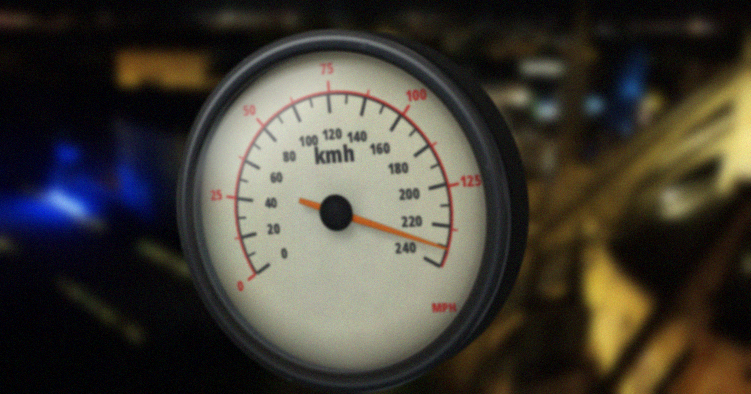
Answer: 230km/h
